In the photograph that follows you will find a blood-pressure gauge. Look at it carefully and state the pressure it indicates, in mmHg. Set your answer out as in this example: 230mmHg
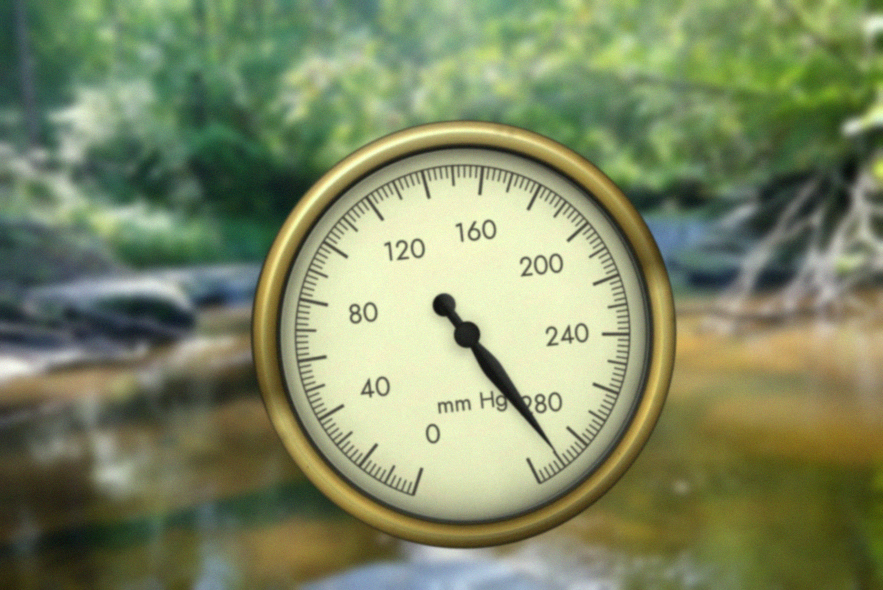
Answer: 290mmHg
